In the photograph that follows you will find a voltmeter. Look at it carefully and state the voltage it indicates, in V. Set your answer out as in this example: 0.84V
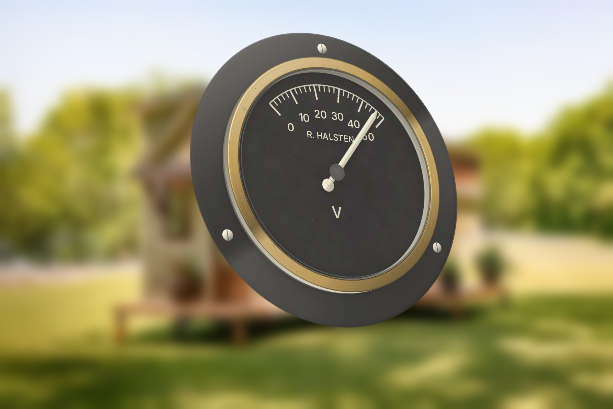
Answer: 46V
